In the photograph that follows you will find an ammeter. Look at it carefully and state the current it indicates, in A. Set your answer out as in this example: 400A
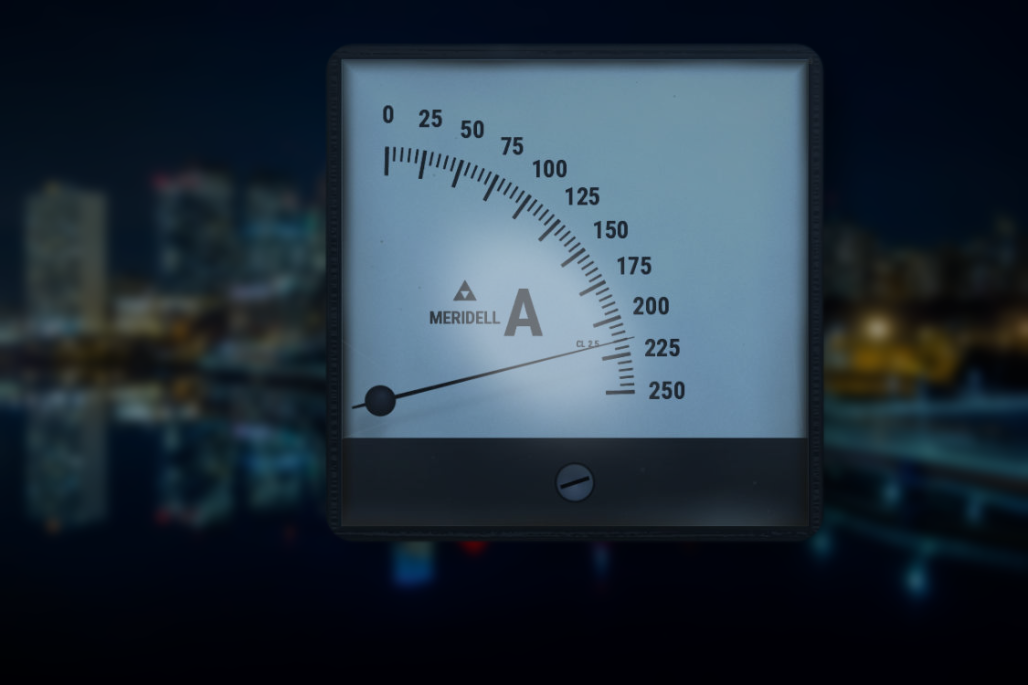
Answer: 215A
